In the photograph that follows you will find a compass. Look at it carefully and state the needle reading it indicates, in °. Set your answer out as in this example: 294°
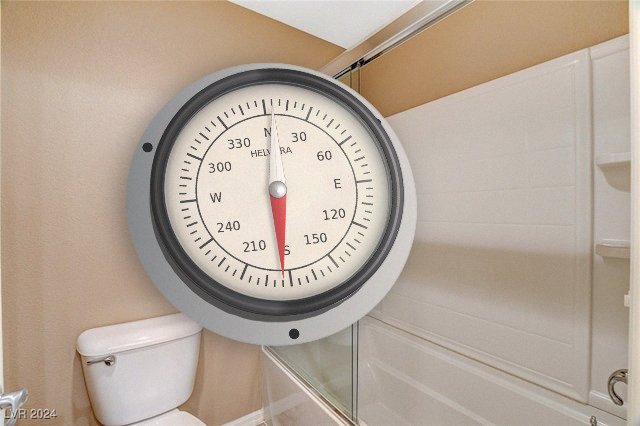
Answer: 185°
